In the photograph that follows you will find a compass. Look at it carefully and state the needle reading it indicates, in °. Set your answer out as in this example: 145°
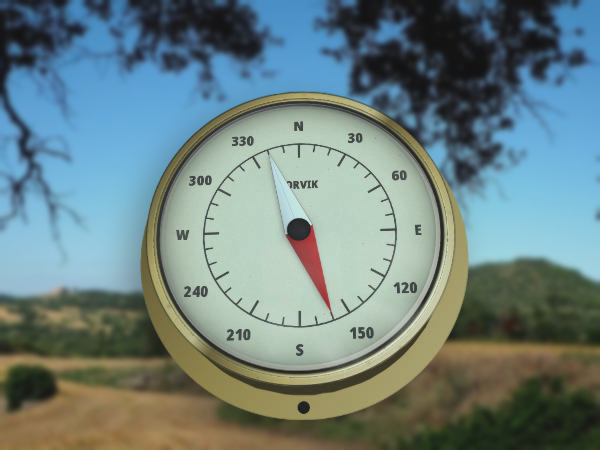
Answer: 160°
